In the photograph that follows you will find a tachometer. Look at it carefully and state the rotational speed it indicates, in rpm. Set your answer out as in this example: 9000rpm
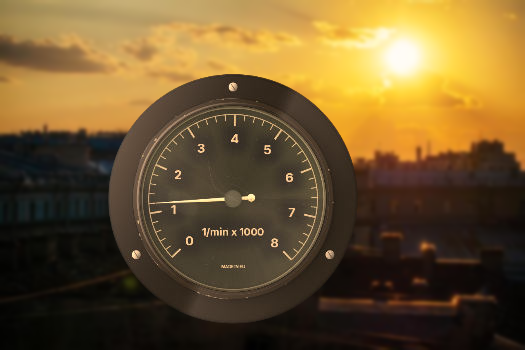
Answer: 1200rpm
